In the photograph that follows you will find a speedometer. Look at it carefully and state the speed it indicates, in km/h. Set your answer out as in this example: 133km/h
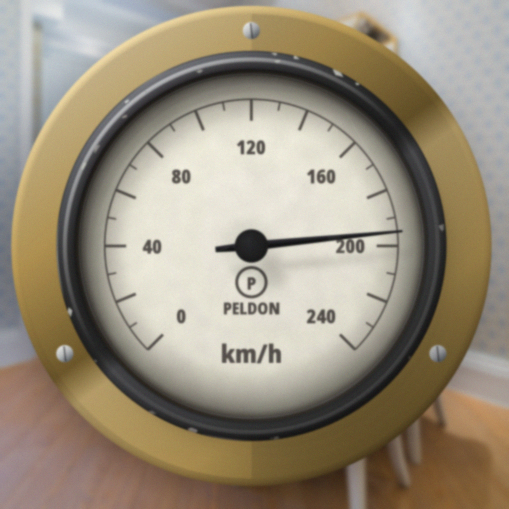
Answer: 195km/h
